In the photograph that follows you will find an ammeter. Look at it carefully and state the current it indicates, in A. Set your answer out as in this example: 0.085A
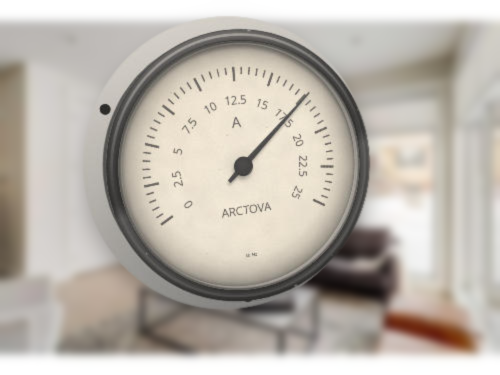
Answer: 17.5A
